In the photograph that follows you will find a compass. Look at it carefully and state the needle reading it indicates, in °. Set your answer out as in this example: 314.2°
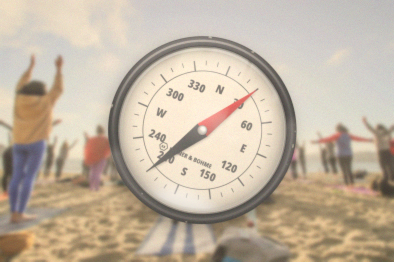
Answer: 30°
